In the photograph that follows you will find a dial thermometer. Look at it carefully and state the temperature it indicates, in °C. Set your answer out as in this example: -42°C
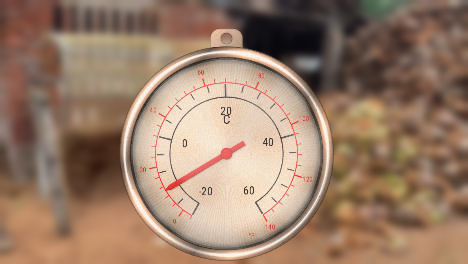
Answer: -12°C
